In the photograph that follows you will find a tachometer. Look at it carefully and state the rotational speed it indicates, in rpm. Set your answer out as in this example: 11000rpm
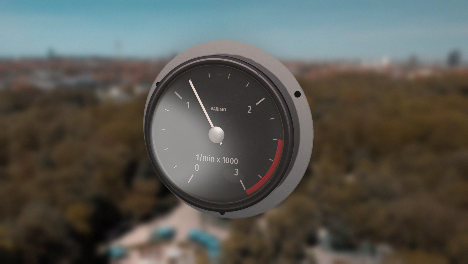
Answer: 1200rpm
